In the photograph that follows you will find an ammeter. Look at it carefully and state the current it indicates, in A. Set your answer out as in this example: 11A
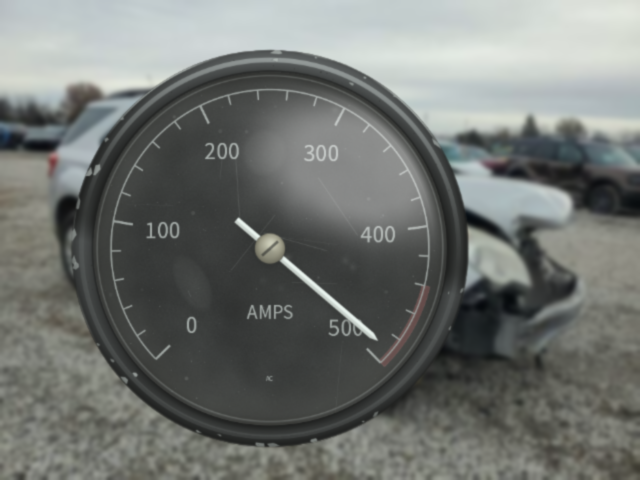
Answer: 490A
